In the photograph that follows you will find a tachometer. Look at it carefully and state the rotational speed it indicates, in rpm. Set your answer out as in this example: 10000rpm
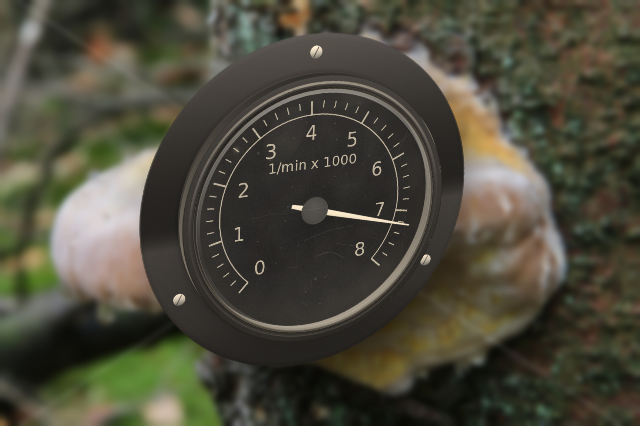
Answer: 7200rpm
